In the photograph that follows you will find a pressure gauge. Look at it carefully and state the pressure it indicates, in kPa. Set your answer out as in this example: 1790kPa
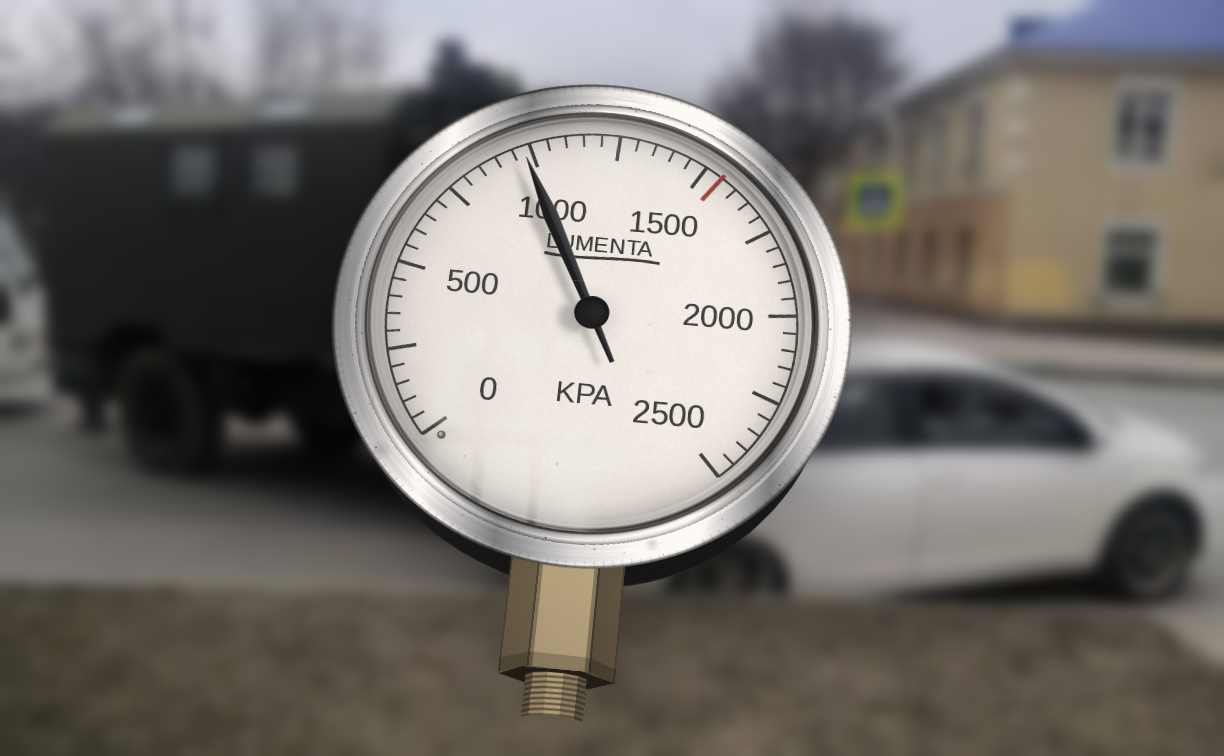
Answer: 975kPa
